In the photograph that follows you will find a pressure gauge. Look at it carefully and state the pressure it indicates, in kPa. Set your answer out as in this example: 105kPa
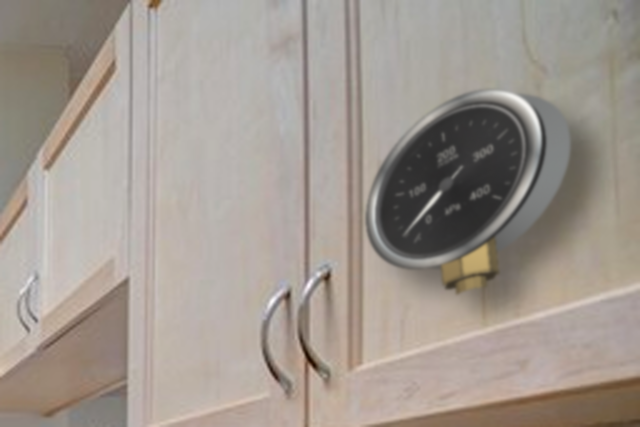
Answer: 20kPa
